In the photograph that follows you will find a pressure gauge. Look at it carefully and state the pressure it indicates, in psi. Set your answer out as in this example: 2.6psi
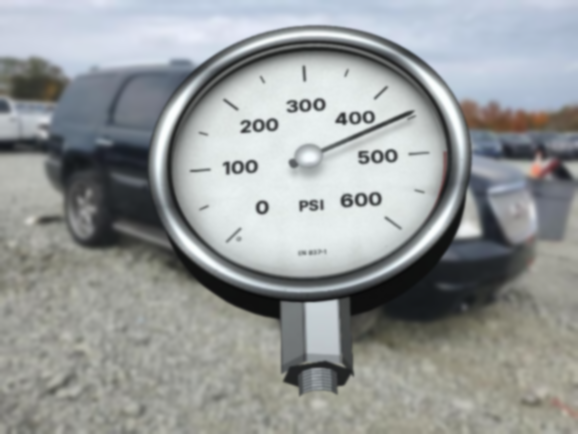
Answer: 450psi
